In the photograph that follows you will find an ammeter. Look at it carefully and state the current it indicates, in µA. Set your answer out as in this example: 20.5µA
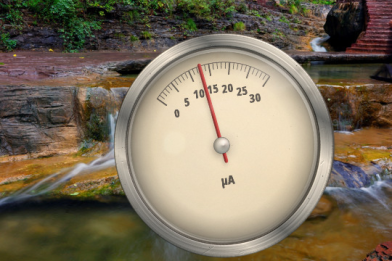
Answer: 13µA
